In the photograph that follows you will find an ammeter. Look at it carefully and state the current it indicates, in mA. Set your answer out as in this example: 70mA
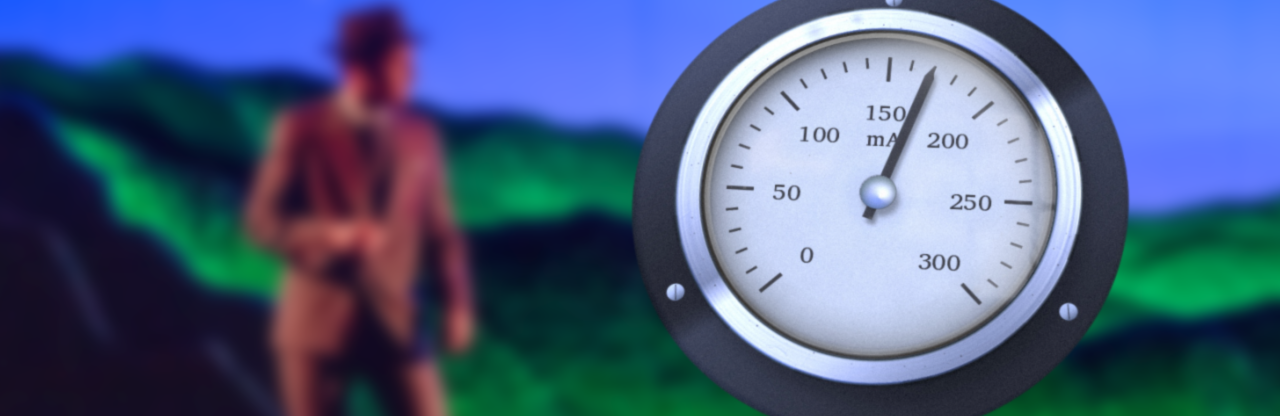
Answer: 170mA
